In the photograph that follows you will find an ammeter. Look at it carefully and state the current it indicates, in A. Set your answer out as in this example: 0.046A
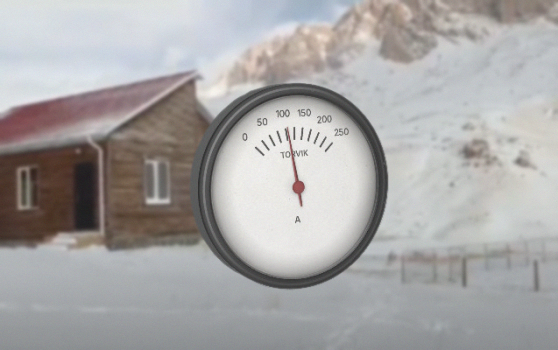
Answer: 100A
